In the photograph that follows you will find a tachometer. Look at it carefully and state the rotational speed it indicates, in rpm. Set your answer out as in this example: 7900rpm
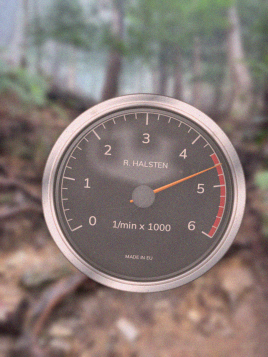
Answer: 4600rpm
